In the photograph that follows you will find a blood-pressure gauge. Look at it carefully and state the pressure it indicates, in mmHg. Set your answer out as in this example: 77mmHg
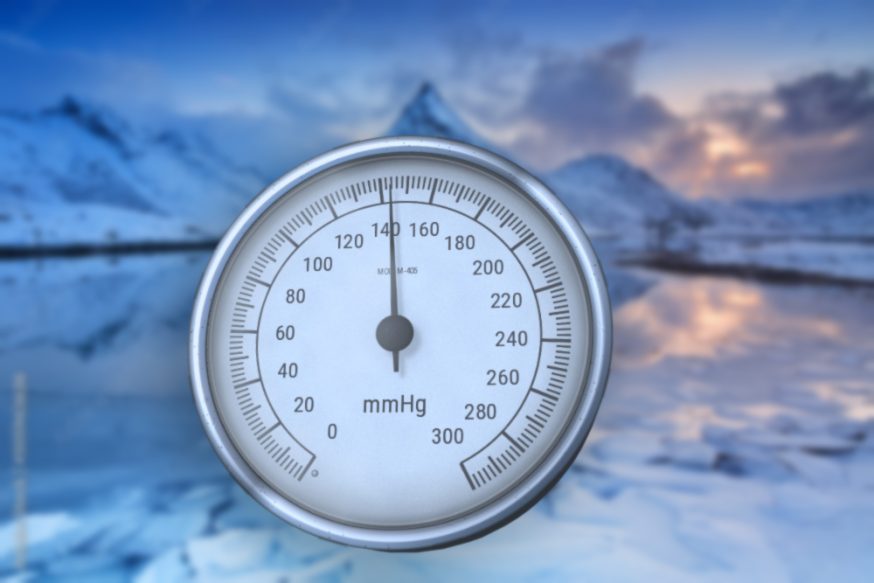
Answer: 144mmHg
